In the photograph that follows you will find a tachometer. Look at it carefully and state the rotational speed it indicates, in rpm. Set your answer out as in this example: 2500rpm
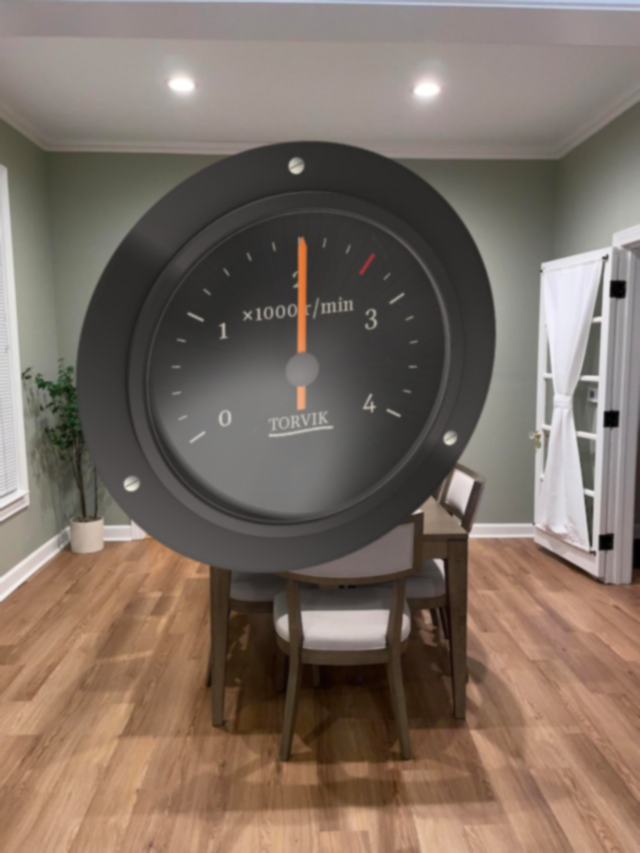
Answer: 2000rpm
